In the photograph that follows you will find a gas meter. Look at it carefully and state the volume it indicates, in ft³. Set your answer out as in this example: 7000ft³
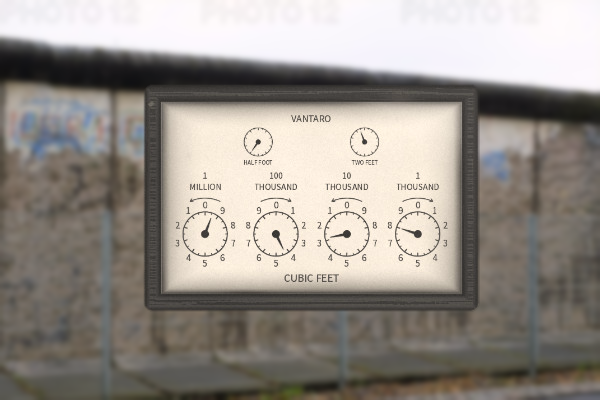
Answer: 942800ft³
